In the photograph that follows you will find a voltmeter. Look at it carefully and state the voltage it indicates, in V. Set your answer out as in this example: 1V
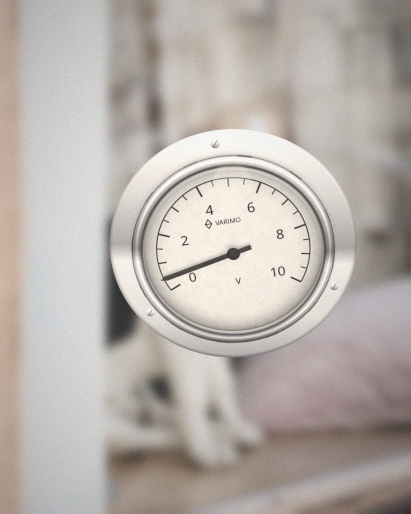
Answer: 0.5V
